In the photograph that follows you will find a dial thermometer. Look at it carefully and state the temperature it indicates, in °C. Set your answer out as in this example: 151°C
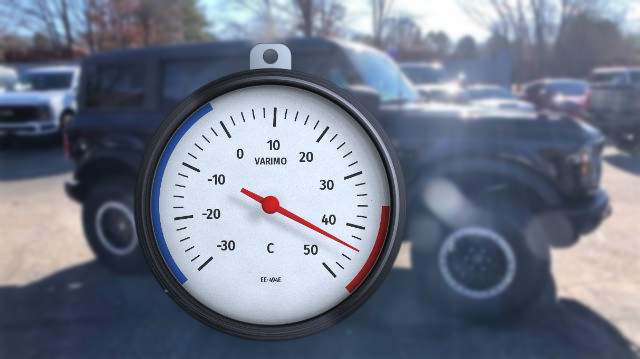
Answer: 44°C
